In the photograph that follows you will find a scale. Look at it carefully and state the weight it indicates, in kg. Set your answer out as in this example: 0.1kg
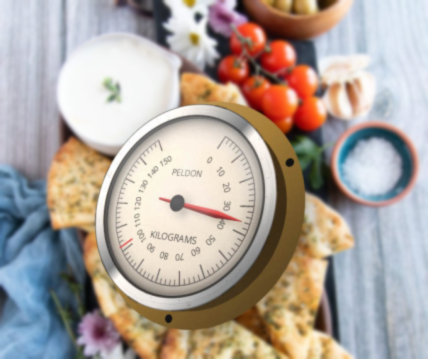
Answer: 36kg
